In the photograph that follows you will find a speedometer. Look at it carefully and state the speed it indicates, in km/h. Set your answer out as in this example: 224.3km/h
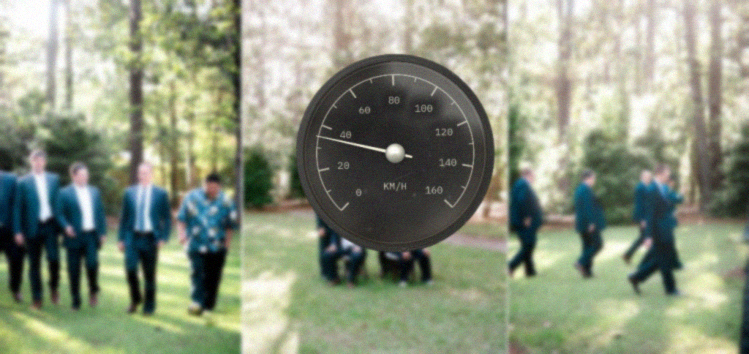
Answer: 35km/h
